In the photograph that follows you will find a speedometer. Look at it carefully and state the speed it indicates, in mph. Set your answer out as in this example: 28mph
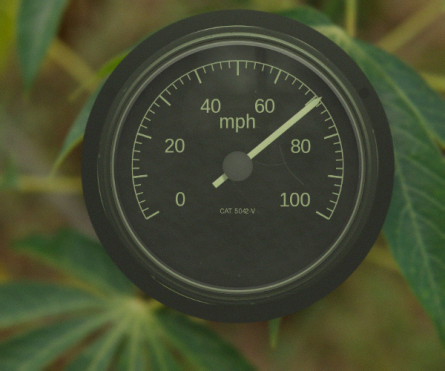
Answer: 71mph
